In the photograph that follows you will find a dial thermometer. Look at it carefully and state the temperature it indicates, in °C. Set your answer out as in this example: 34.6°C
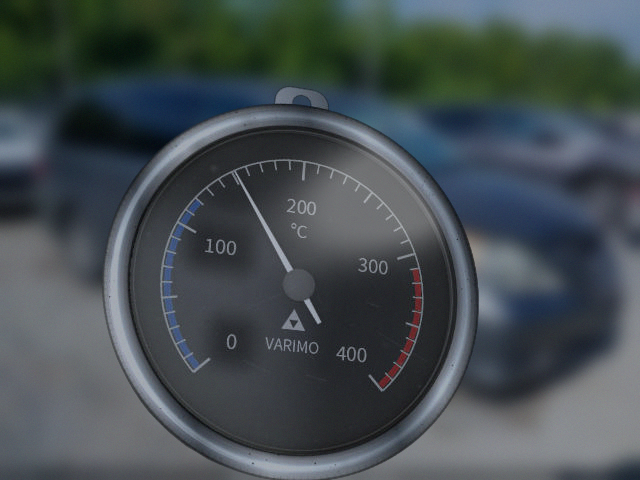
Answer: 150°C
